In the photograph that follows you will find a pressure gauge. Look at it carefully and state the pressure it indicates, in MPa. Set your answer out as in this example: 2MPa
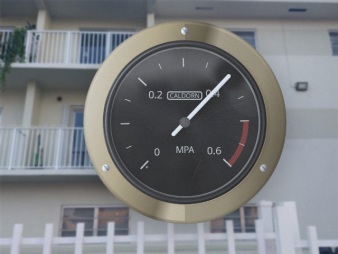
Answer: 0.4MPa
